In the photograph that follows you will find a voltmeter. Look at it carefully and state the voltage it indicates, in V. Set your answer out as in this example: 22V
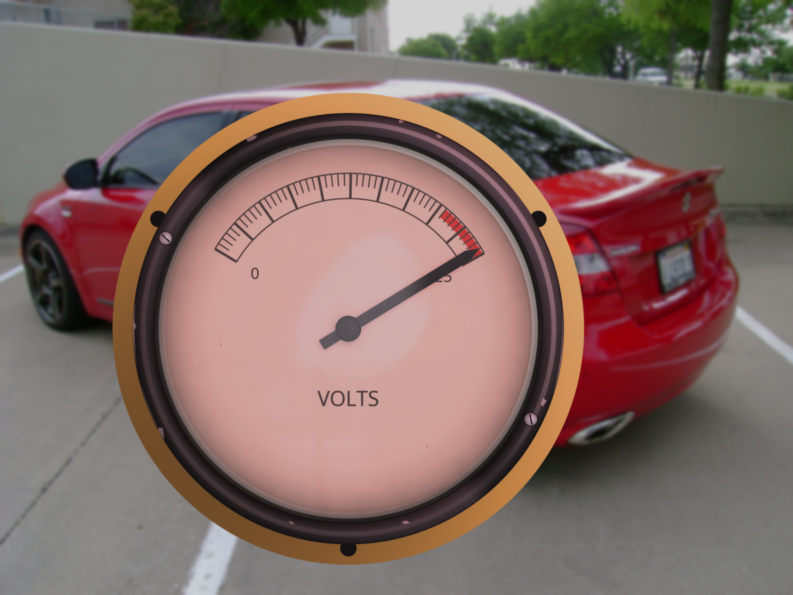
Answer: 24.5V
